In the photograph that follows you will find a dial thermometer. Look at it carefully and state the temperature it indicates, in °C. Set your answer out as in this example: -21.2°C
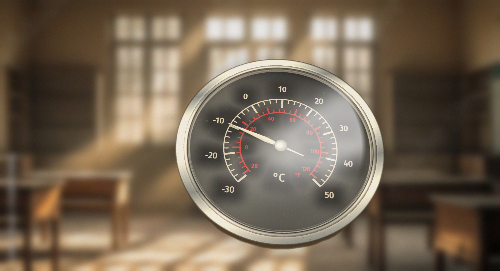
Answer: -10°C
